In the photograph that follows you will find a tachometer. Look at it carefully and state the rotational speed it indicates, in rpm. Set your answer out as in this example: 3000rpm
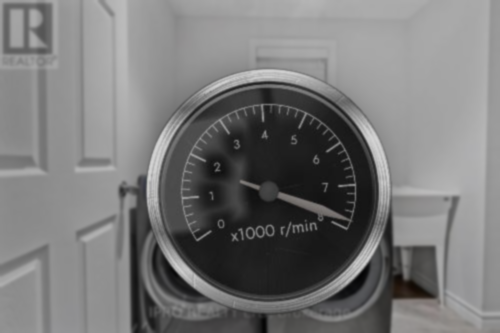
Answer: 7800rpm
